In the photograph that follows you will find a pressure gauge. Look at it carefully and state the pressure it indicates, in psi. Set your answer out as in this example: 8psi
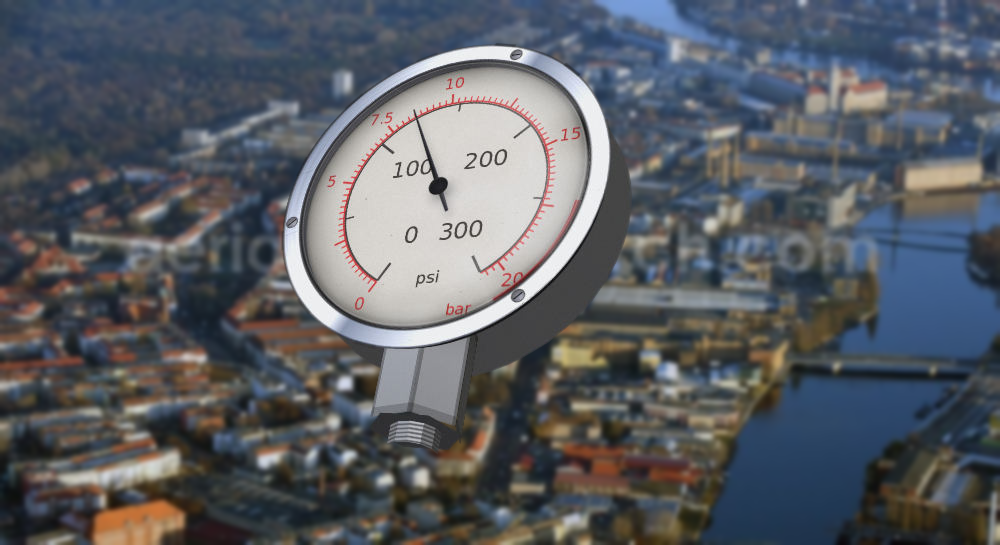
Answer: 125psi
